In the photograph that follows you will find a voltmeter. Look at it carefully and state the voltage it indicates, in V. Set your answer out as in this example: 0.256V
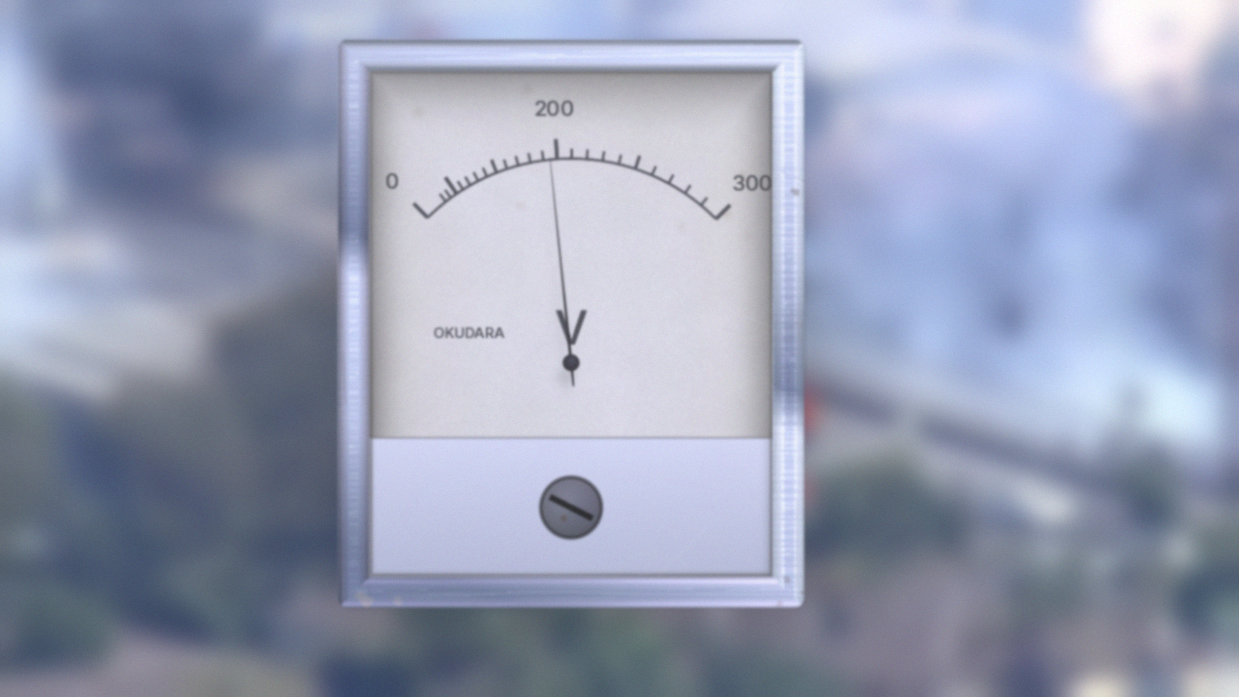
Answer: 195V
